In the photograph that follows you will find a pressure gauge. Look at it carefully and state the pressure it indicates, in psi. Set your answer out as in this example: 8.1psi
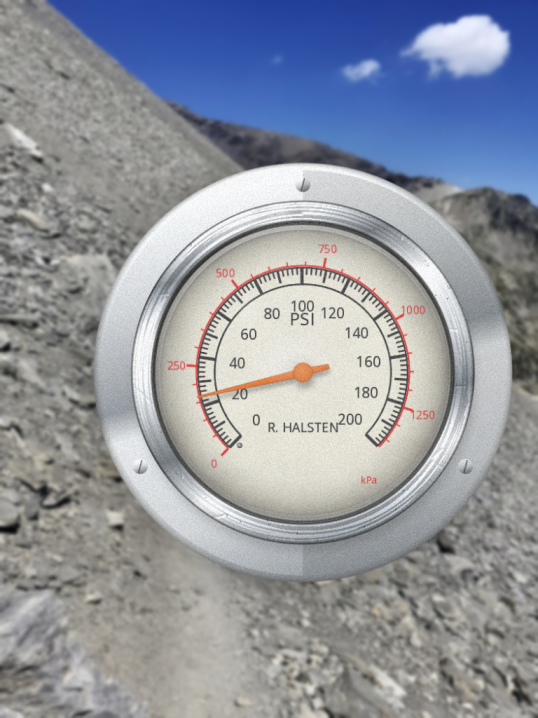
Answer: 24psi
